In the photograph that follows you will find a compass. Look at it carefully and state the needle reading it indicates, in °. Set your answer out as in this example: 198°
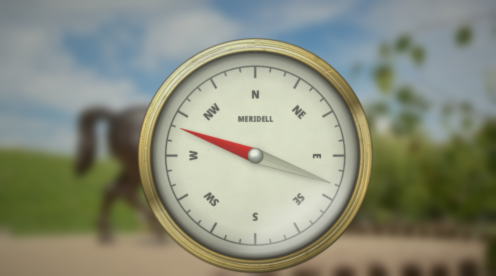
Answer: 290°
